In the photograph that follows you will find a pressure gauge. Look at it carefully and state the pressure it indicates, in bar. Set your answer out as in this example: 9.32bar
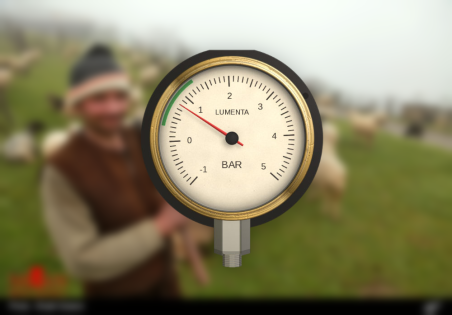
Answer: 0.8bar
